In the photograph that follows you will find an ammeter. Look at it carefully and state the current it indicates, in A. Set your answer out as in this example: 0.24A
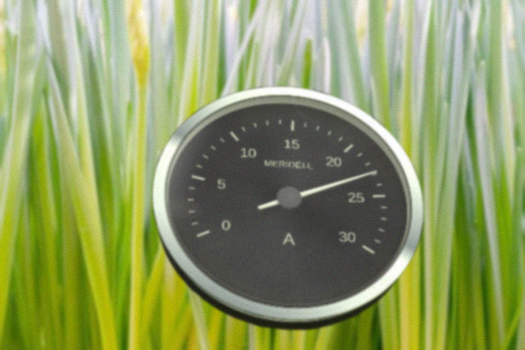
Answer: 23A
